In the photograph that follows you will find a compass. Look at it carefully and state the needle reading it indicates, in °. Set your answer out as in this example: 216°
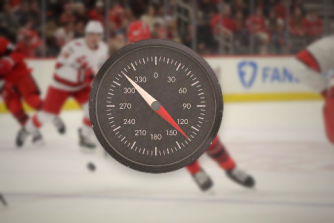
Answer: 135°
